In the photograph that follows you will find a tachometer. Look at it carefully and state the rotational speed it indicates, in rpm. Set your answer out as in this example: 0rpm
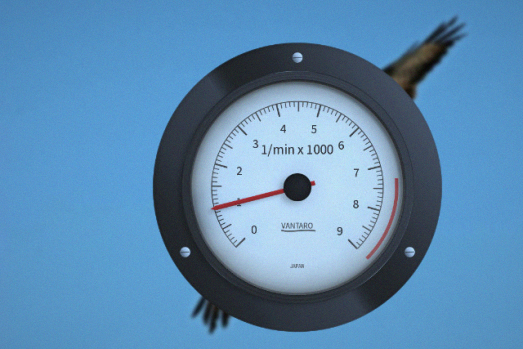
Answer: 1000rpm
